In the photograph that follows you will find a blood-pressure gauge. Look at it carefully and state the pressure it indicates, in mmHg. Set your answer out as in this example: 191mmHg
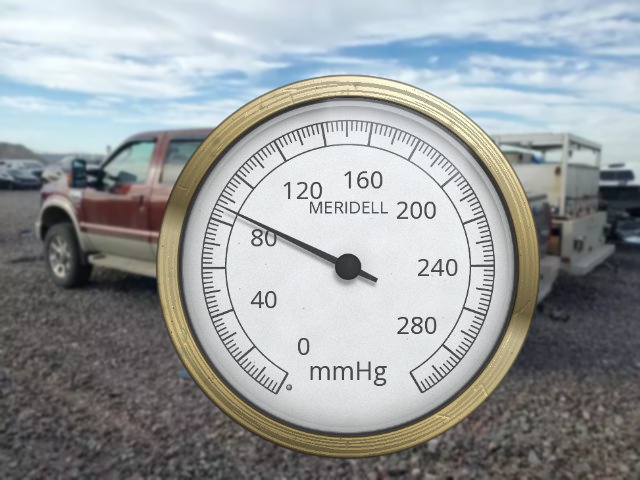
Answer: 86mmHg
